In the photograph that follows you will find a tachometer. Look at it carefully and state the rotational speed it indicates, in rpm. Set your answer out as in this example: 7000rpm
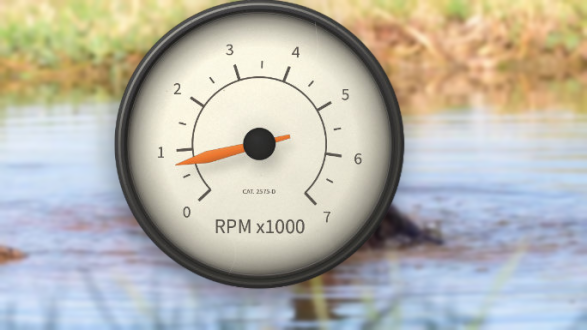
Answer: 750rpm
